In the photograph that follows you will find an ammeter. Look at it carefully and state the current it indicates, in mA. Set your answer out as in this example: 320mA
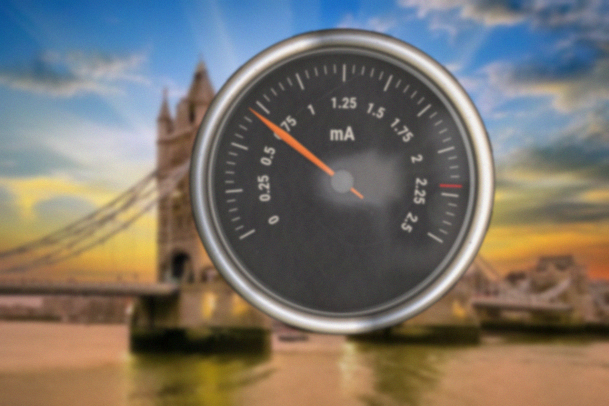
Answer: 0.7mA
